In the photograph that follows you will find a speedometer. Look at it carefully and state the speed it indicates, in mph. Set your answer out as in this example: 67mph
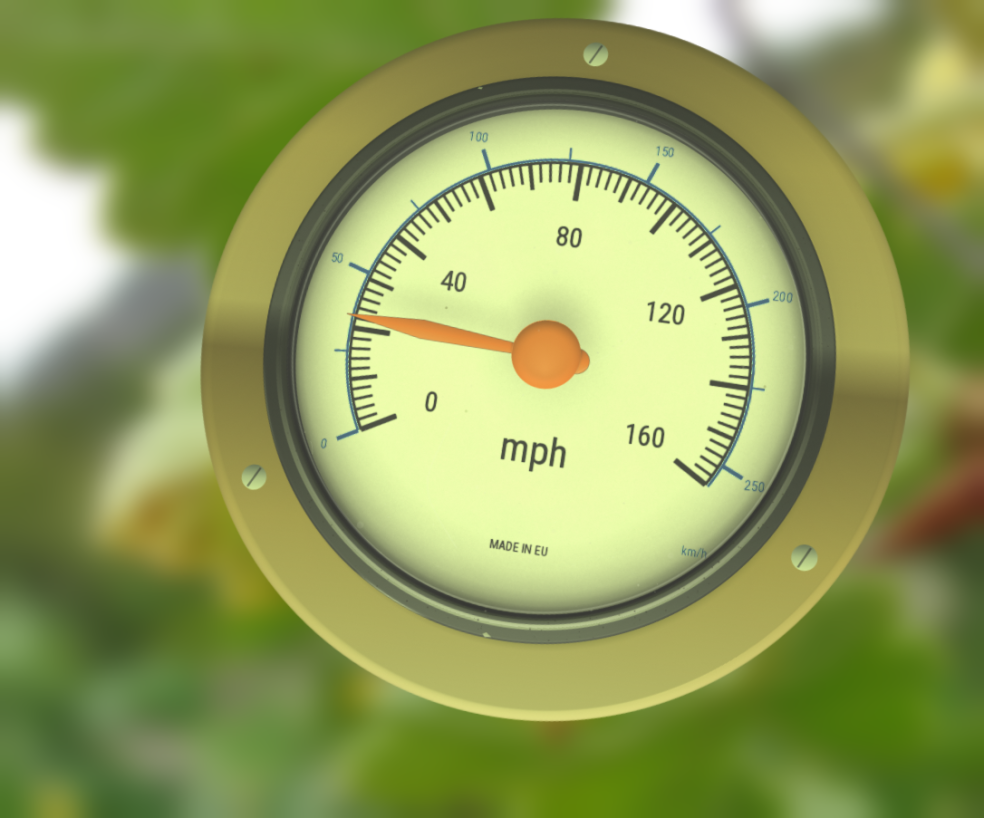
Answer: 22mph
